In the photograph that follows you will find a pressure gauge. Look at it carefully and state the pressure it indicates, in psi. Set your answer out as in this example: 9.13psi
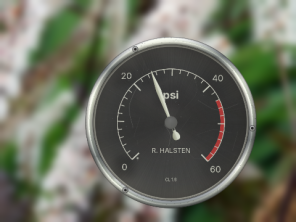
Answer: 25psi
